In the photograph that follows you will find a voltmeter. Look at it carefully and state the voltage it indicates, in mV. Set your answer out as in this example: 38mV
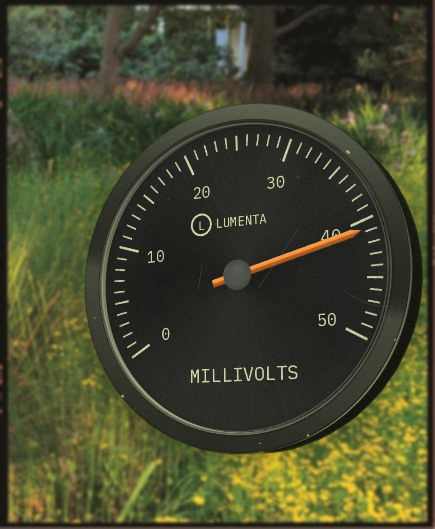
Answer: 41mV
